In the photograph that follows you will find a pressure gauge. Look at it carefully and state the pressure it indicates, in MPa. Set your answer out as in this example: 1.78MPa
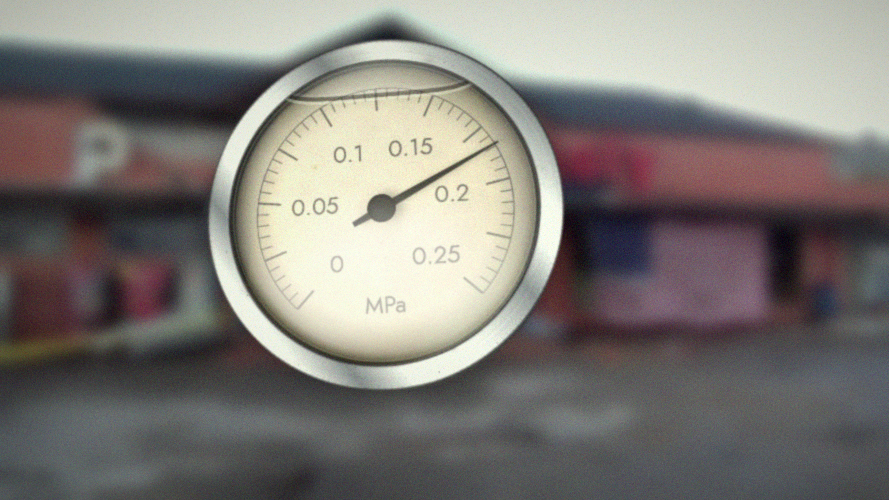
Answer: 0.185MPa
